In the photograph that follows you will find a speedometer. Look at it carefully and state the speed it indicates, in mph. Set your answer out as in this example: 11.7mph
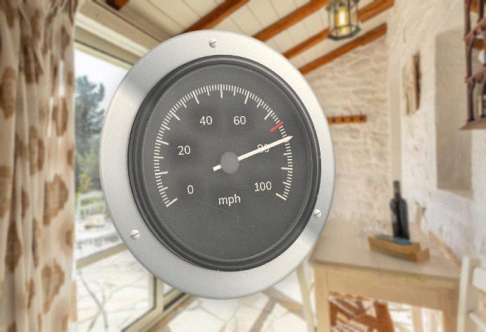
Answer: 80mph
